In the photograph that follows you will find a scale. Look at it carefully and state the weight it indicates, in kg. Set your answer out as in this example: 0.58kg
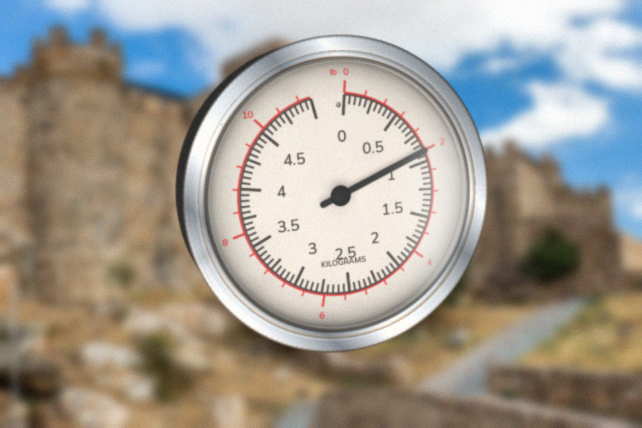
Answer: 0.9kg
